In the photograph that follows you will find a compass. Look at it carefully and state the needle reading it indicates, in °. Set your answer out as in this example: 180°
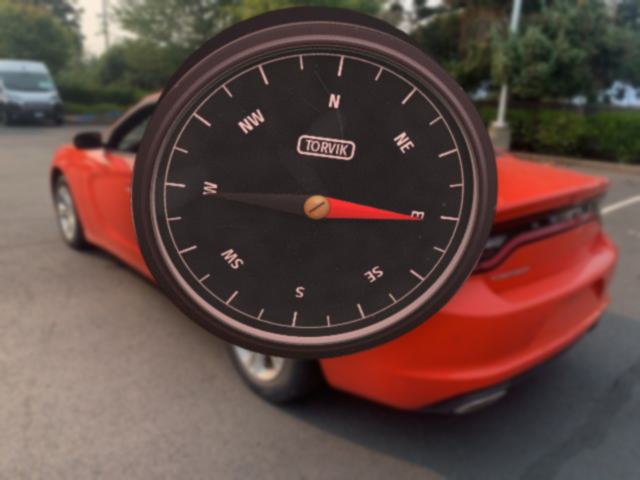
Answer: 90°
